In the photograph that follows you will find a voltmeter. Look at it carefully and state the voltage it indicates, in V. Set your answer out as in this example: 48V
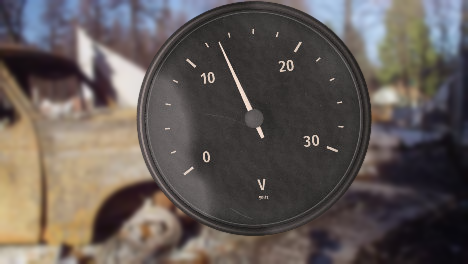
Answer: 13V
